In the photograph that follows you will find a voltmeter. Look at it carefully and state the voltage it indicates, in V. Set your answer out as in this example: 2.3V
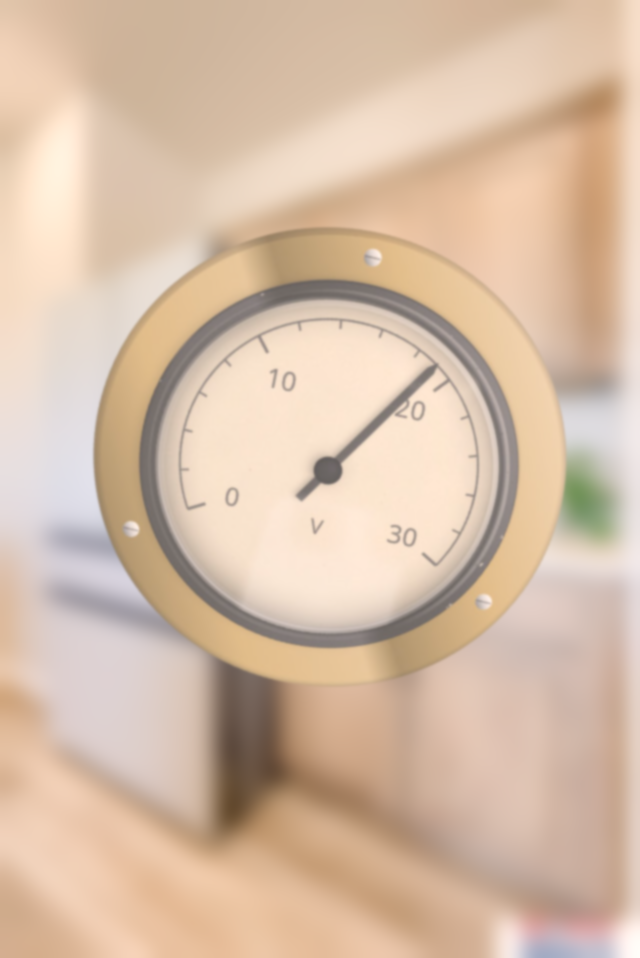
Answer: 19V
